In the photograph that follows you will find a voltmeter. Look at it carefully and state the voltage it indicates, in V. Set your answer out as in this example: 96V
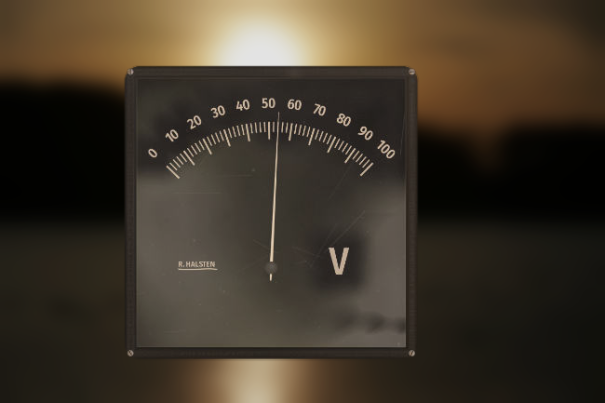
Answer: 54V
